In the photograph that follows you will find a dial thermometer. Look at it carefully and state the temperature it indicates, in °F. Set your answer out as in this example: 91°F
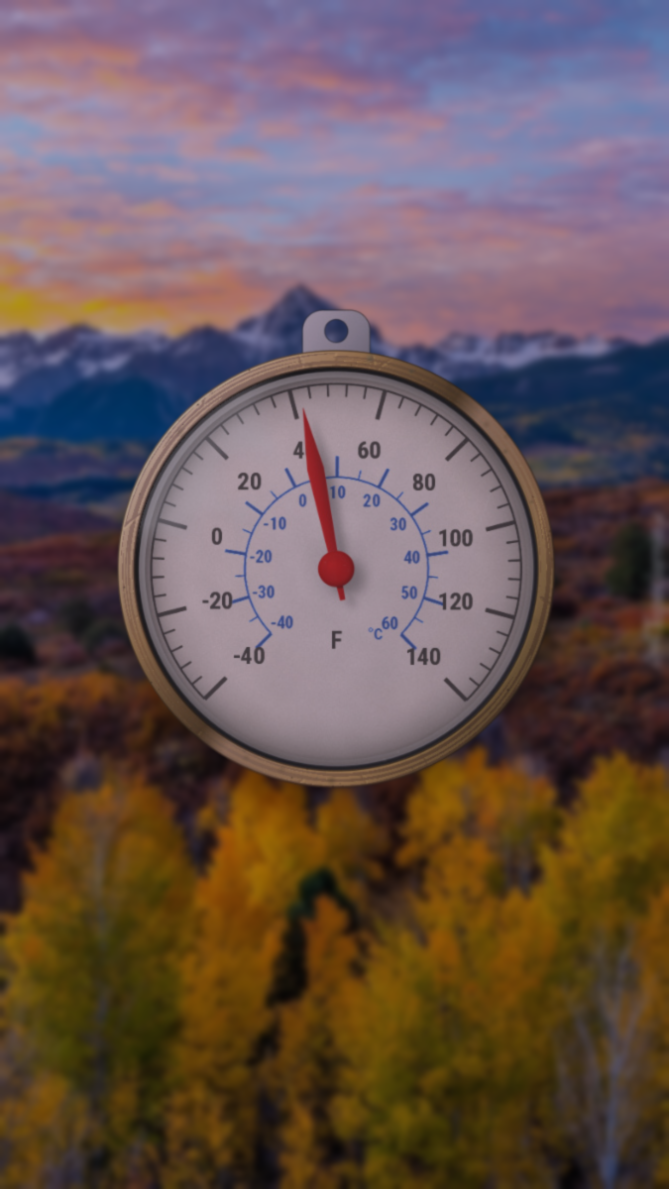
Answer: 42°F
